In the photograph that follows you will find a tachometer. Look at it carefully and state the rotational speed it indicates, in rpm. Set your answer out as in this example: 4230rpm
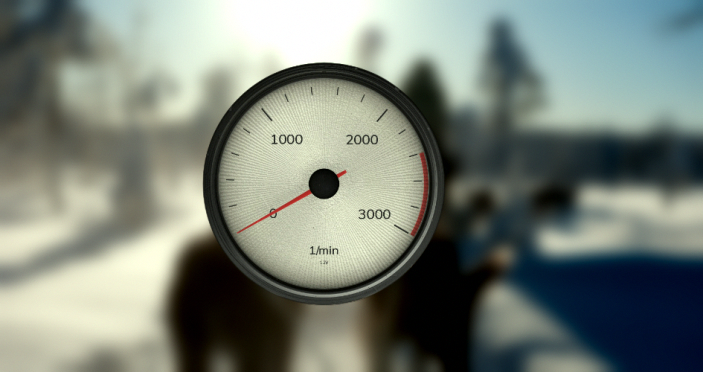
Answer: 0rpm
